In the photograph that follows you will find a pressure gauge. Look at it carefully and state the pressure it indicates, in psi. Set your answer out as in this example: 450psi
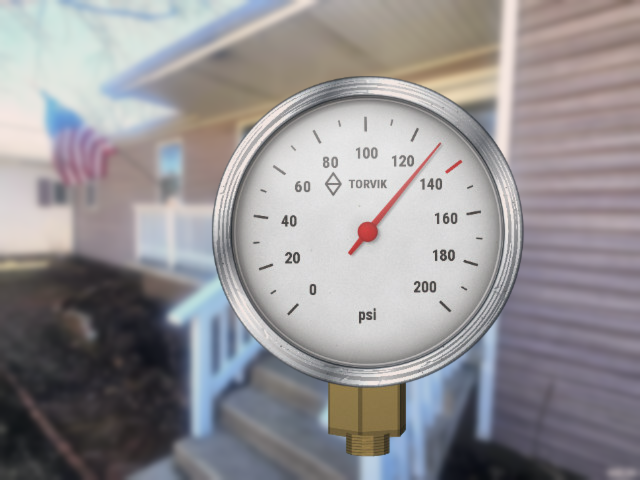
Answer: 130psi
